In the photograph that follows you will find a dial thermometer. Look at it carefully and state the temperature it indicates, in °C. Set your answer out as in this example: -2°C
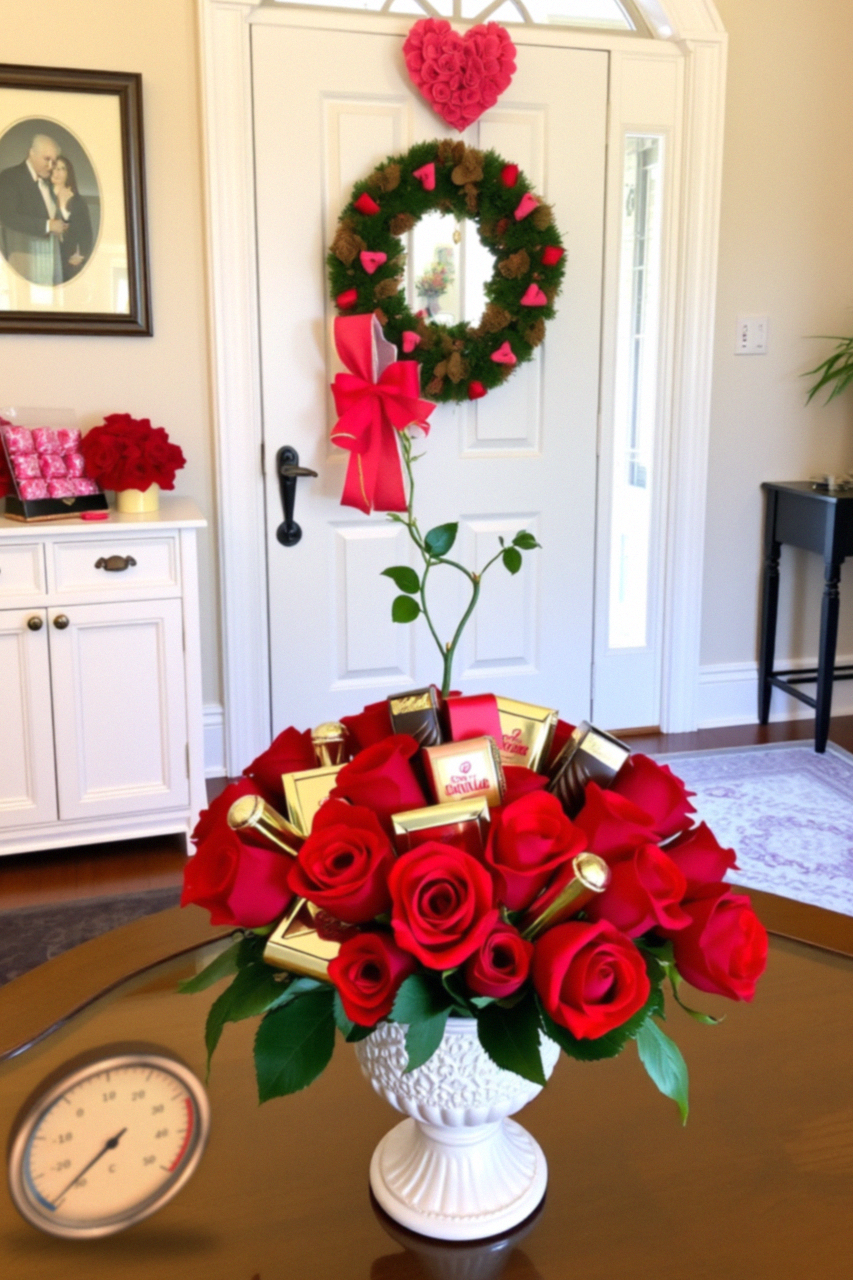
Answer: -28°C
